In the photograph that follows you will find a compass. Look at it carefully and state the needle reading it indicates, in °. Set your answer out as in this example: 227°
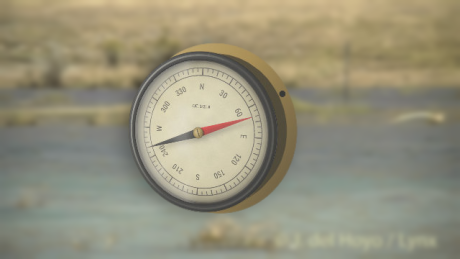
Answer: 70°
